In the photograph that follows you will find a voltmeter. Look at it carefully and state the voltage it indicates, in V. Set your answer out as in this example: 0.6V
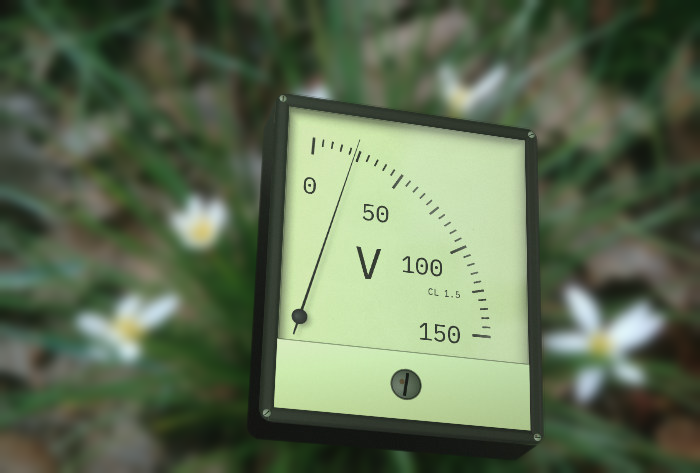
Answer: 22.5V
